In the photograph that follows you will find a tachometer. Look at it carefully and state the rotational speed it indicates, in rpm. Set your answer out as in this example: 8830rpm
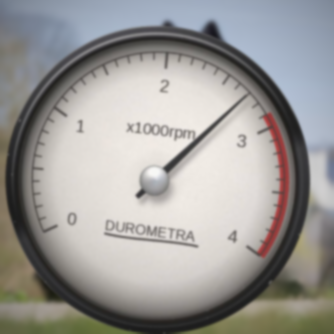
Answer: 2700rpm
